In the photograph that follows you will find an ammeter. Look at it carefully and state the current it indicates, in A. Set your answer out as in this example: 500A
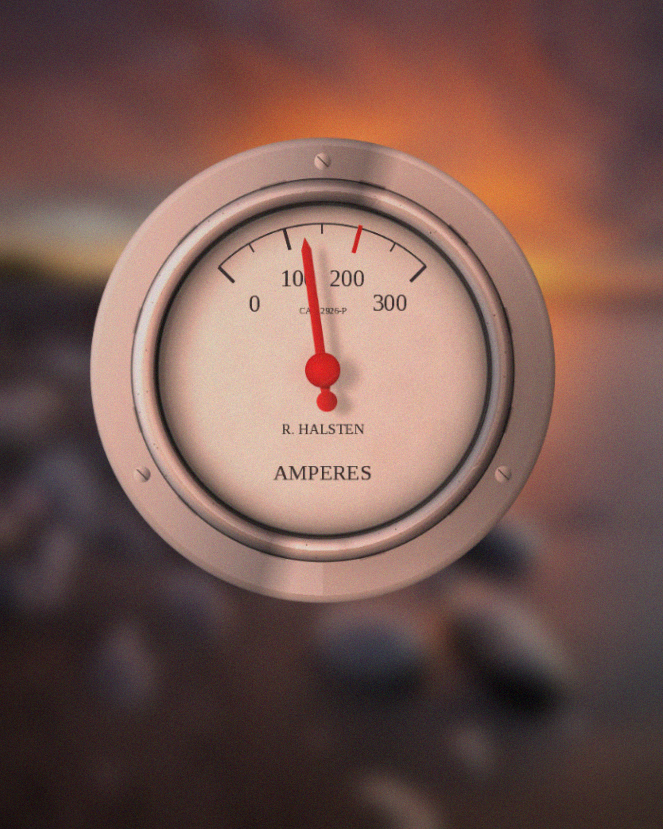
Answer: 125A
